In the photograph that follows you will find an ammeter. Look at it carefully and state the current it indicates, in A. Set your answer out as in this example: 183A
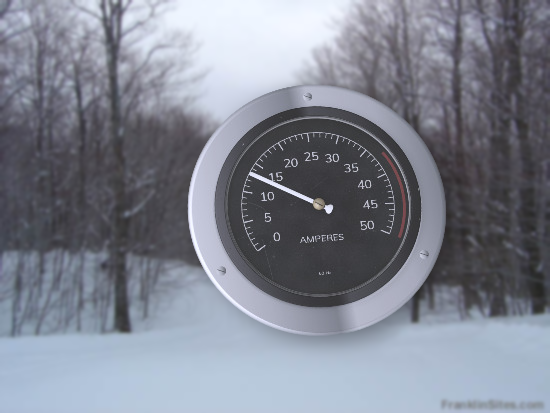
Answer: 13A
